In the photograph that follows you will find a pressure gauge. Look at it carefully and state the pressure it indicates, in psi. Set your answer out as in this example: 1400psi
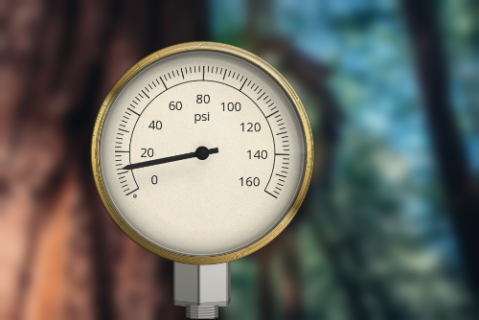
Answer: 12psi
